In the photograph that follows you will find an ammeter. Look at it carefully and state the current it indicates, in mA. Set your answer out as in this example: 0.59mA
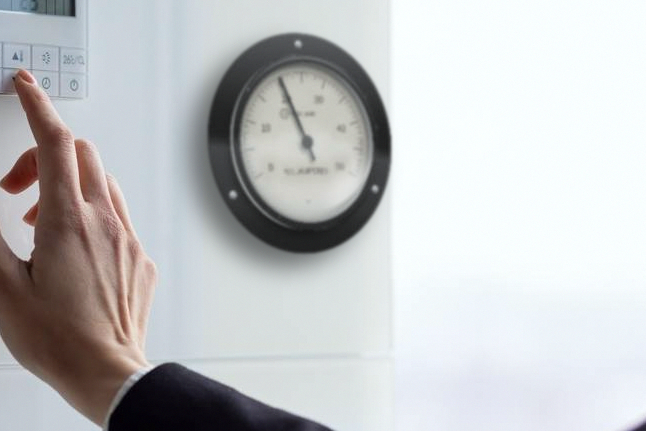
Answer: 20mA
